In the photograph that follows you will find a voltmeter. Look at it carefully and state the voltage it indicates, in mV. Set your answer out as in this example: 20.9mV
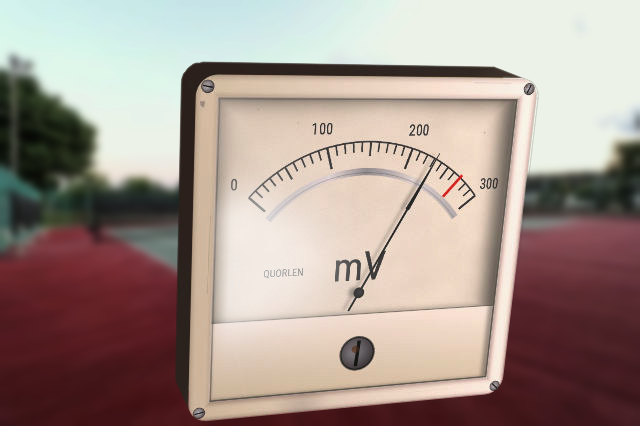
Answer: 230mV
